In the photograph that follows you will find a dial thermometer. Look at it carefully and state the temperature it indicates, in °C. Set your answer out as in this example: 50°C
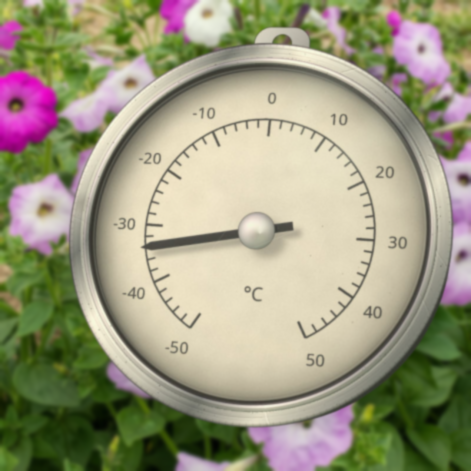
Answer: -34°C
